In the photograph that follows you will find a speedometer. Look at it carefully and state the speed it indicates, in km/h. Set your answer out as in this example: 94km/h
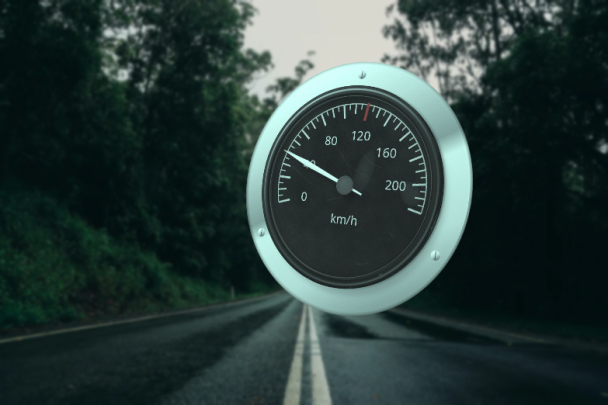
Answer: 40km/h
